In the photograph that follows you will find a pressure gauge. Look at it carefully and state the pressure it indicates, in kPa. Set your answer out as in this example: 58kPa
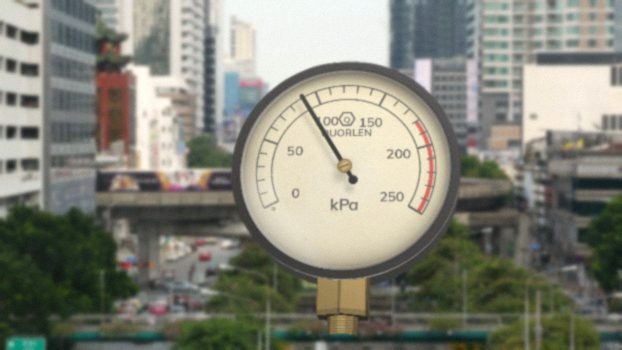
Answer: 90kPa
